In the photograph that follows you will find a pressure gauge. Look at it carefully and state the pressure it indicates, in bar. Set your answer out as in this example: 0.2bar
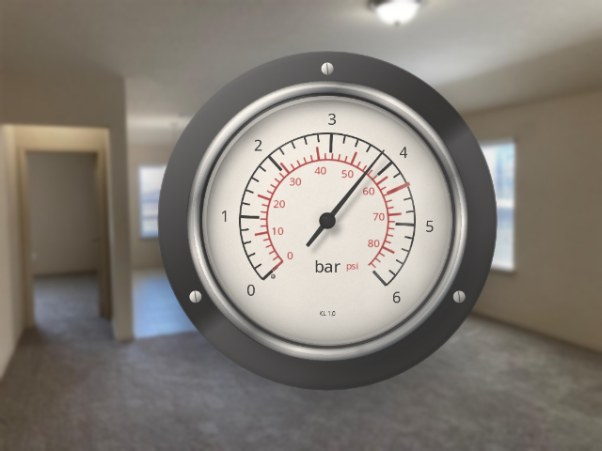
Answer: 3.8bar
